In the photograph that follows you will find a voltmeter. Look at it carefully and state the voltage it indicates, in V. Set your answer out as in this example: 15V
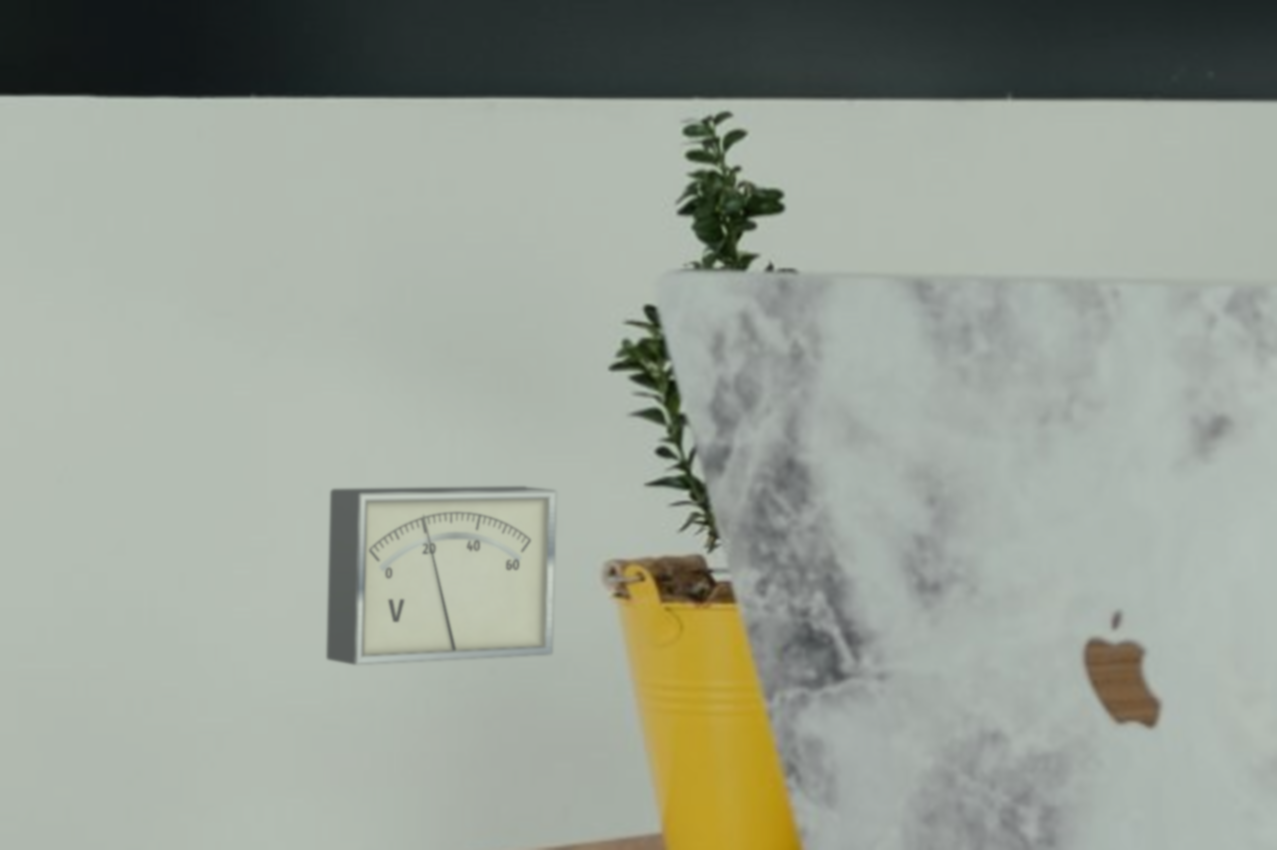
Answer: 20V
